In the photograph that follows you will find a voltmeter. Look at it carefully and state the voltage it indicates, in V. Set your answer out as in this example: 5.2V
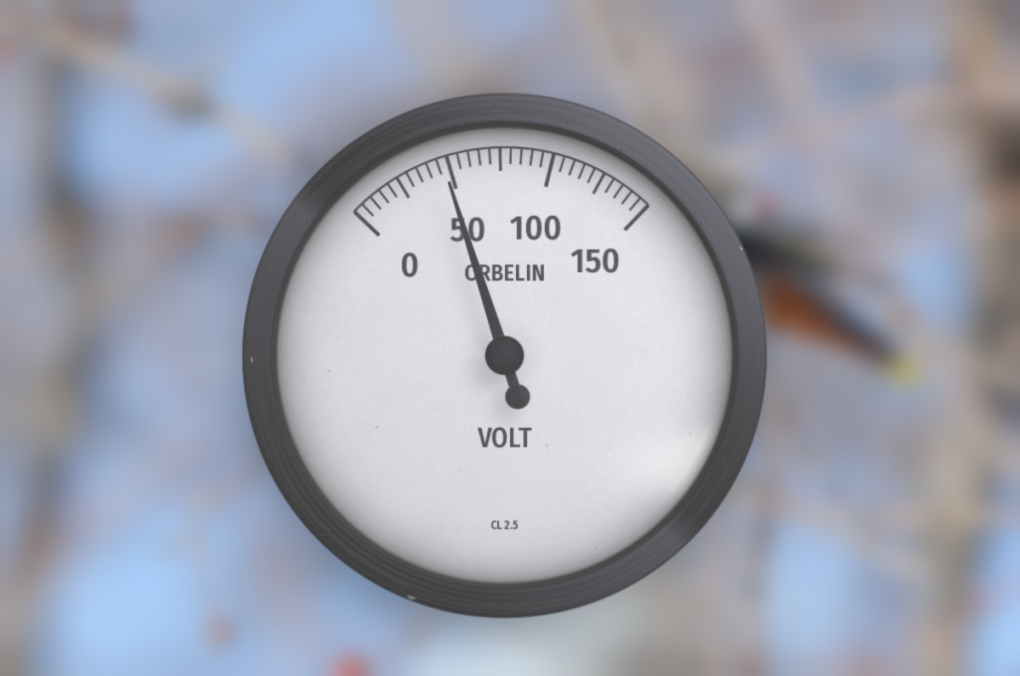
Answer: 47.5V
